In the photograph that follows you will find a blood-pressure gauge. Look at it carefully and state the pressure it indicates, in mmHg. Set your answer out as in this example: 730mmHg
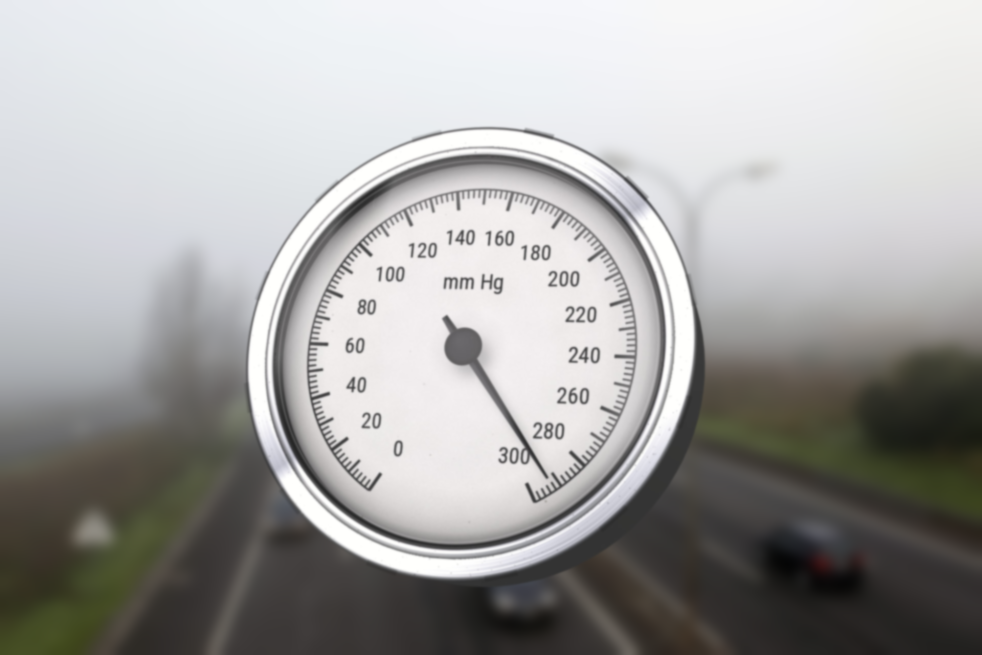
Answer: 292mmHg
